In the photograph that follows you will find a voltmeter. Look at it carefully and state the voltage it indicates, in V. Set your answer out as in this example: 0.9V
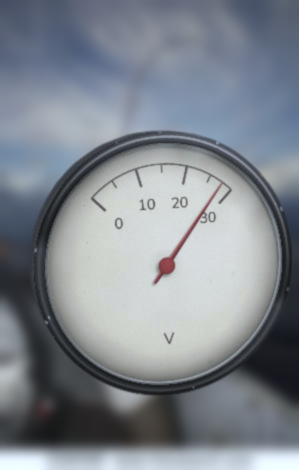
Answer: 27.5V
